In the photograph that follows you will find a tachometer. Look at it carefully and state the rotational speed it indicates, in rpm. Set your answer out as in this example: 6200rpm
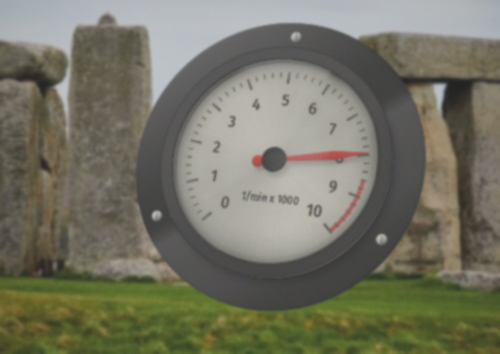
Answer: 8000rpm
